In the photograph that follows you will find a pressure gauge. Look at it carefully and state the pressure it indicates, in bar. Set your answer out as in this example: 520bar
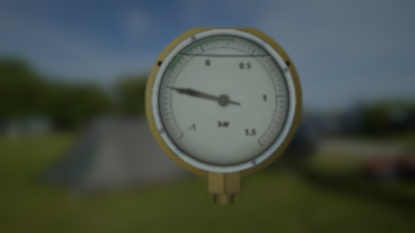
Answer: -0.5bar
